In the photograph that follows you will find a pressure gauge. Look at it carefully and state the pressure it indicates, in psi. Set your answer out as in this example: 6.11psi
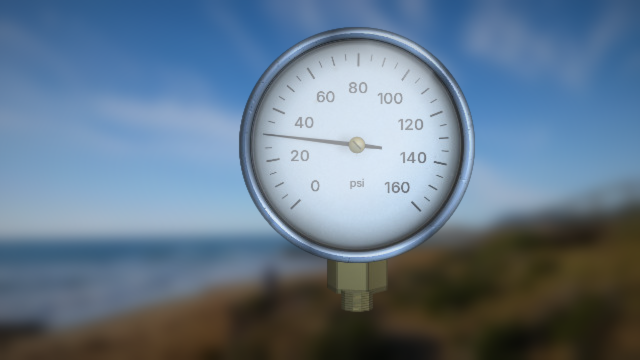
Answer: 30psi
